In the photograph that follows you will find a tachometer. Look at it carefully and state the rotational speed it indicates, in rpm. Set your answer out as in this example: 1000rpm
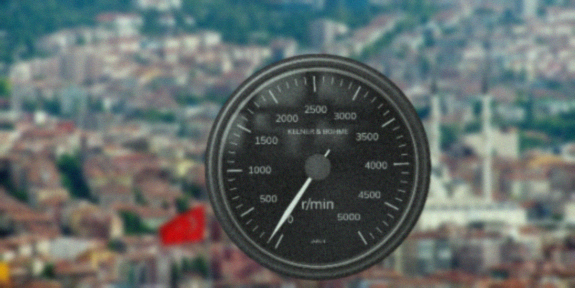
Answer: 100rpm
